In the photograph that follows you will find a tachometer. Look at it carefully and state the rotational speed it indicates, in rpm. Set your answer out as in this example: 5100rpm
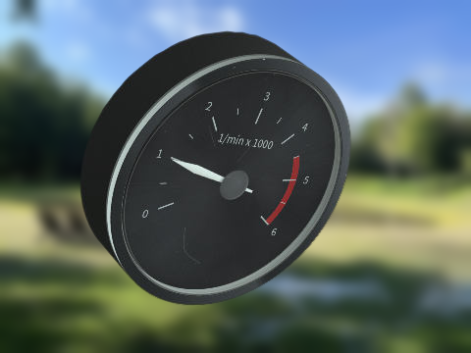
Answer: 1000rpm
